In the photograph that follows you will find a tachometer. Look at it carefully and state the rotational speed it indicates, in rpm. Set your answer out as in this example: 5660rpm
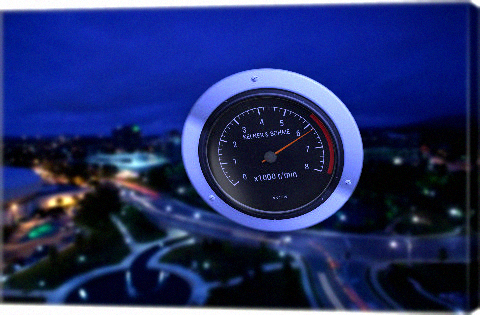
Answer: 6200rpm
